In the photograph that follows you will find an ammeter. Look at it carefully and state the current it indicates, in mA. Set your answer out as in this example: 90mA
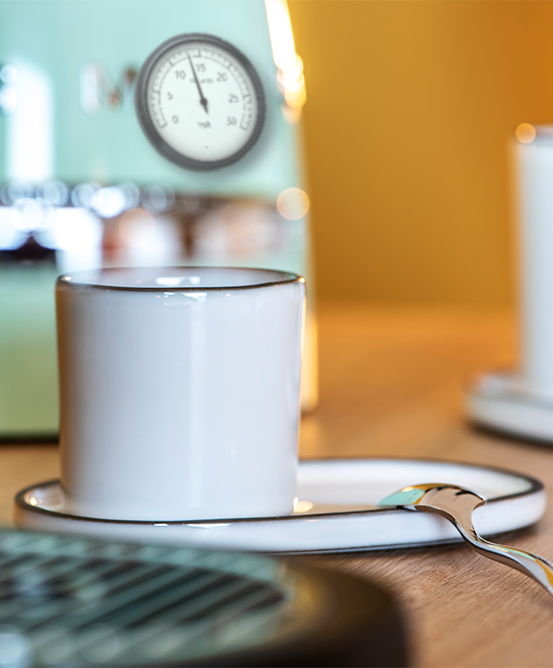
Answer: 13mA
